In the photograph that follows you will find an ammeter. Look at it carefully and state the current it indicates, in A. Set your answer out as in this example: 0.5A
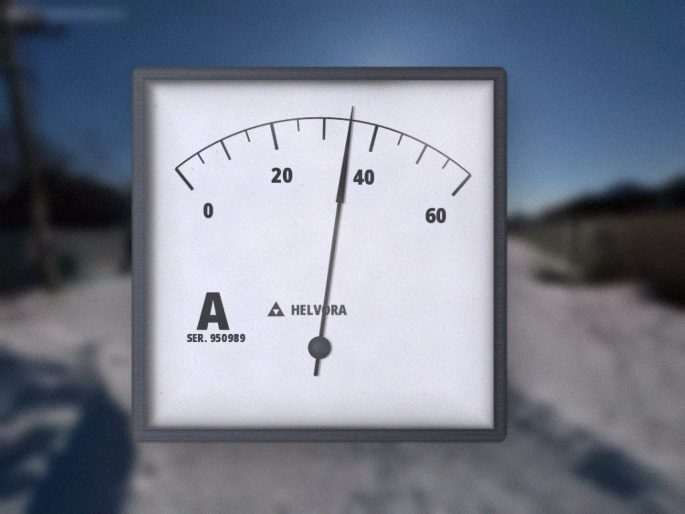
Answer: 35A
